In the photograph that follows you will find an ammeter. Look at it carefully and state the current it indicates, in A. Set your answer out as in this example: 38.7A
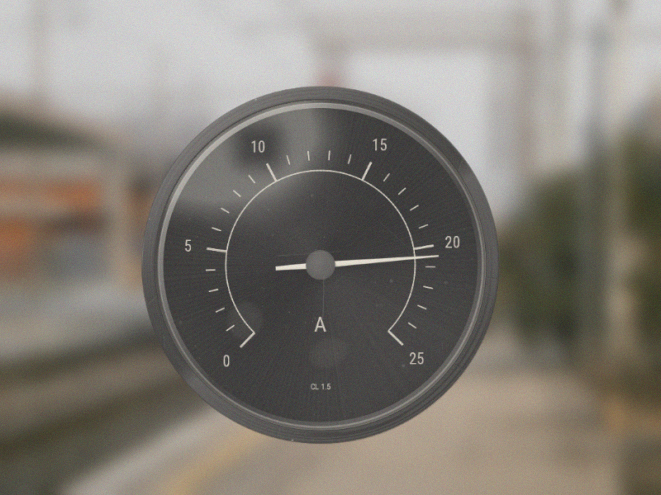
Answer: 20.5A
